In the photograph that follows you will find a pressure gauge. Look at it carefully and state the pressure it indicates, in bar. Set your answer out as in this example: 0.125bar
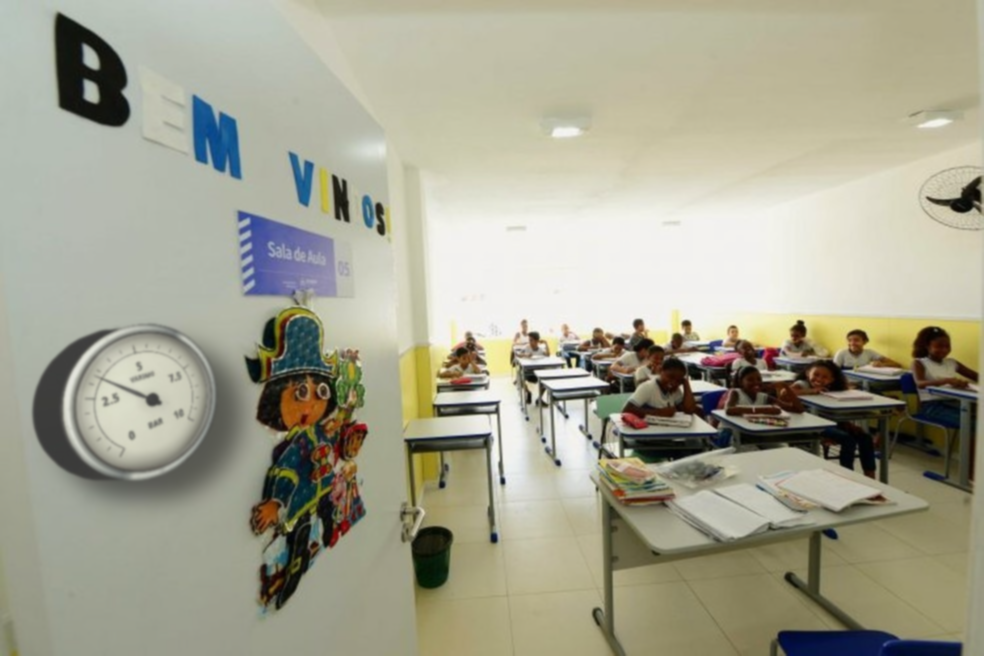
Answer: 3.25bar
